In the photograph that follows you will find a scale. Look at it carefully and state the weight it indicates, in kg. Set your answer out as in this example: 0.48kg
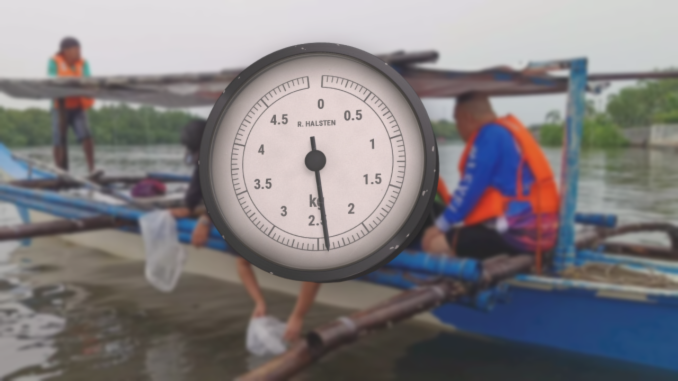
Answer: 2.4kg
